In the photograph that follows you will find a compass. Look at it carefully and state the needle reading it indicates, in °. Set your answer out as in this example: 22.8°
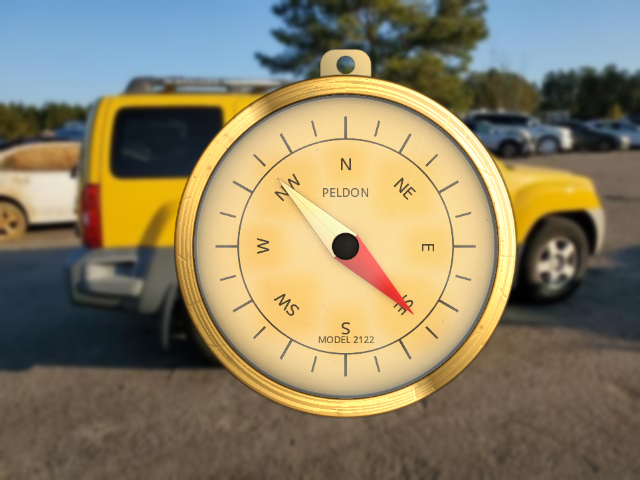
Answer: 135°
